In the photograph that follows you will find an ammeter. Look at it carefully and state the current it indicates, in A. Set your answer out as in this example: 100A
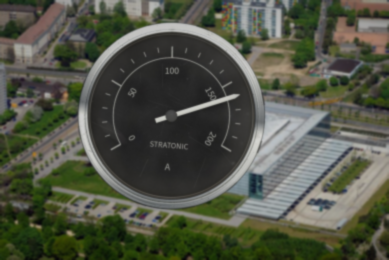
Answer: 160A
